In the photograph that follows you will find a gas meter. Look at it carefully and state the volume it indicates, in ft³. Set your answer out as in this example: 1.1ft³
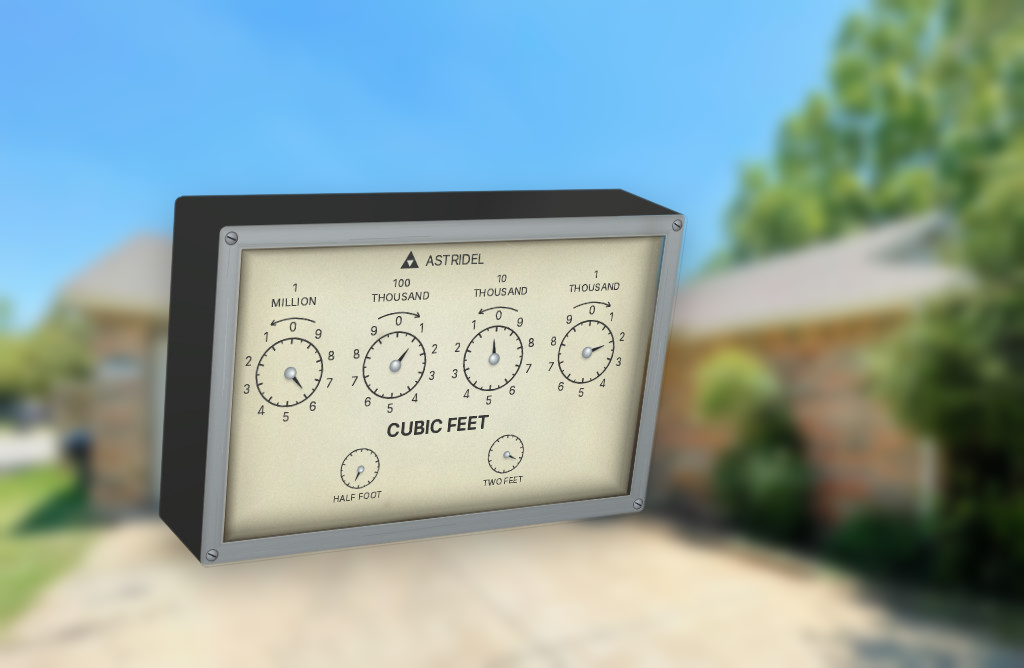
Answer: 610200ft³
